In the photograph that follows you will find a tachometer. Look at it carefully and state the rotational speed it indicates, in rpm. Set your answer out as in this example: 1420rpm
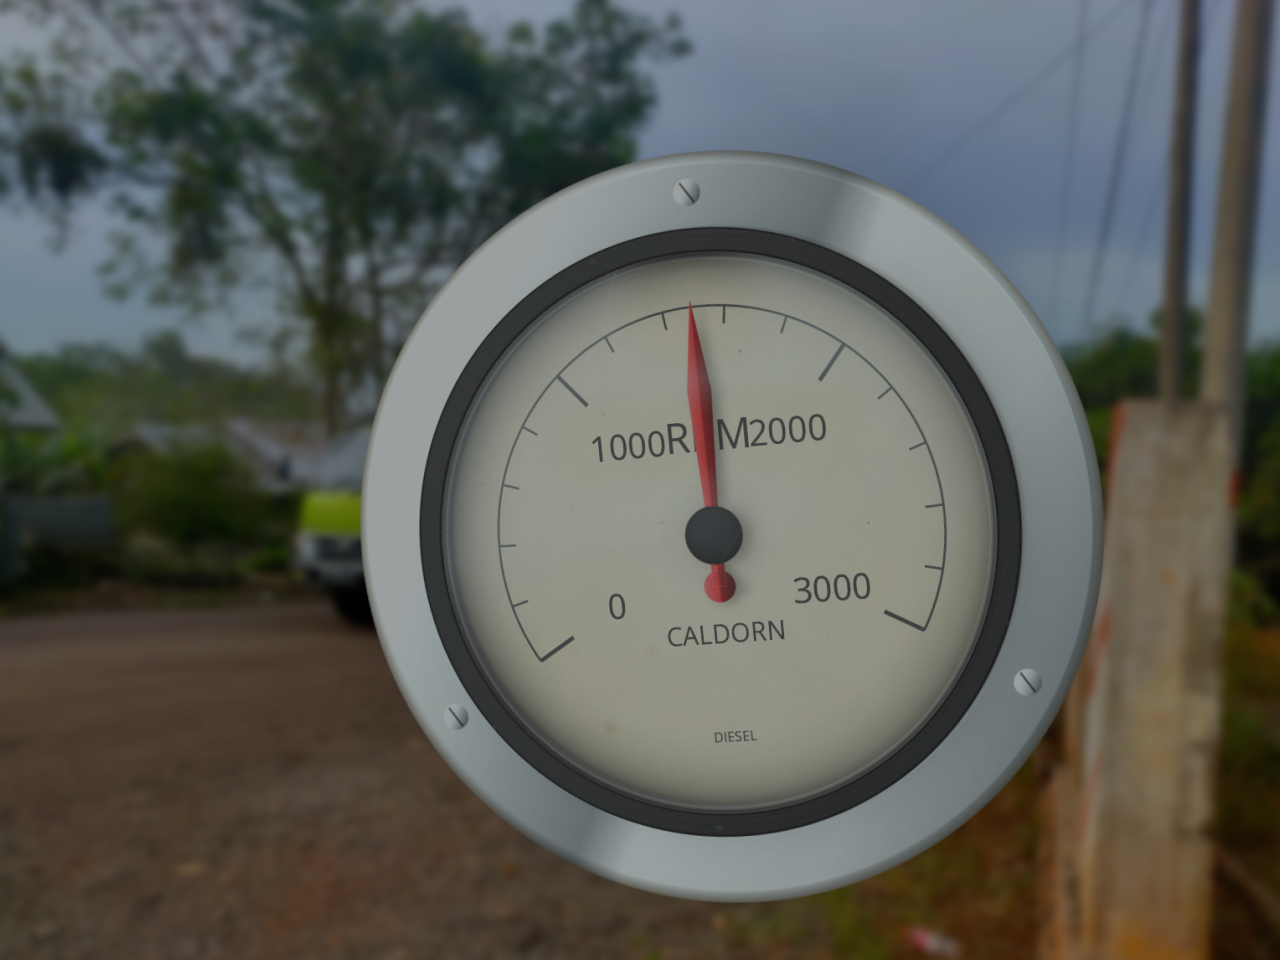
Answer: 1500rpm
